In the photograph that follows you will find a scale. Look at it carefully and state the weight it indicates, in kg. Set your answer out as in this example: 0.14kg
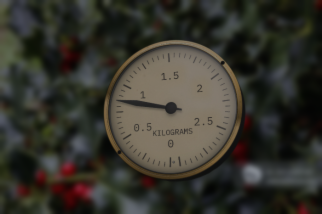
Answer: 0.85kg
